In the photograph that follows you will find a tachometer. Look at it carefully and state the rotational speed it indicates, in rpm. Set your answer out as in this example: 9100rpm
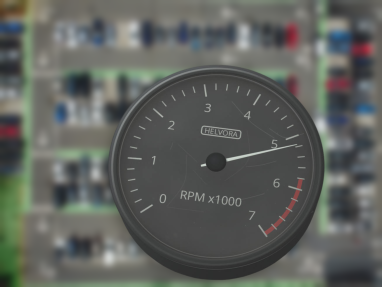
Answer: 5200rpm
